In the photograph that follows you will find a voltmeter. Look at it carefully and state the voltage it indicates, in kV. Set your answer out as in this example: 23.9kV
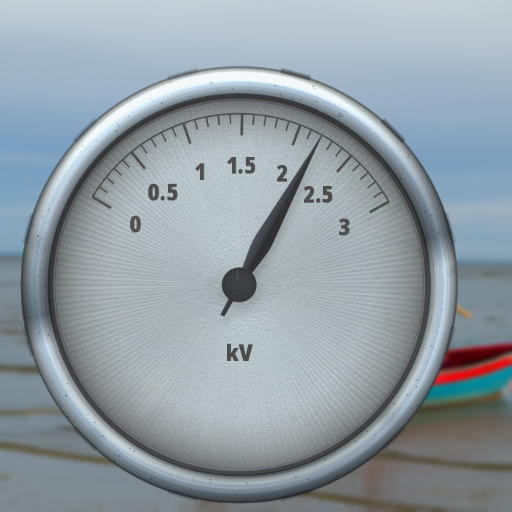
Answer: 2.2kV
